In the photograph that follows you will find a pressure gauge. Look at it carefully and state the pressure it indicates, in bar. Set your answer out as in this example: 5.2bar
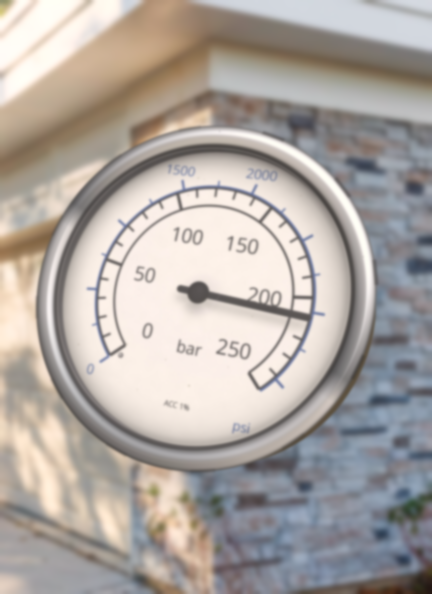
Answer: 210bar
